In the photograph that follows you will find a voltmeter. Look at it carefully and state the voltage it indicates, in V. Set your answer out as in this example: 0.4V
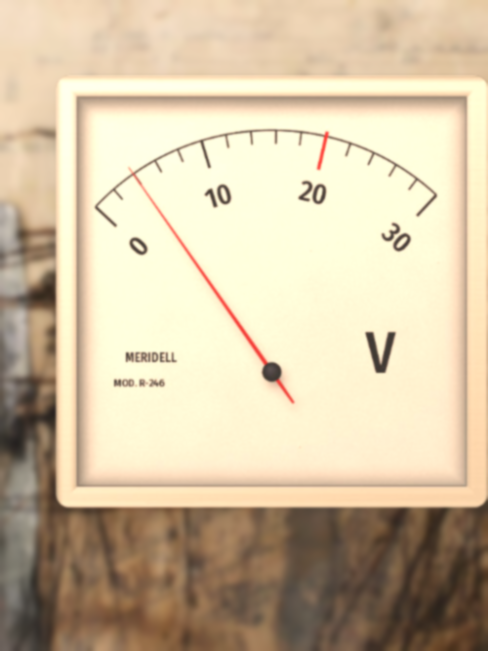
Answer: 4V
